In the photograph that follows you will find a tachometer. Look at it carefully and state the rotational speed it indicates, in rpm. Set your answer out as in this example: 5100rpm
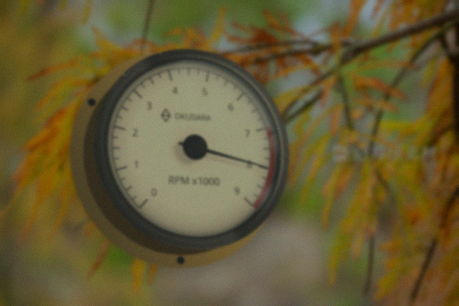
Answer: 8000rpm
